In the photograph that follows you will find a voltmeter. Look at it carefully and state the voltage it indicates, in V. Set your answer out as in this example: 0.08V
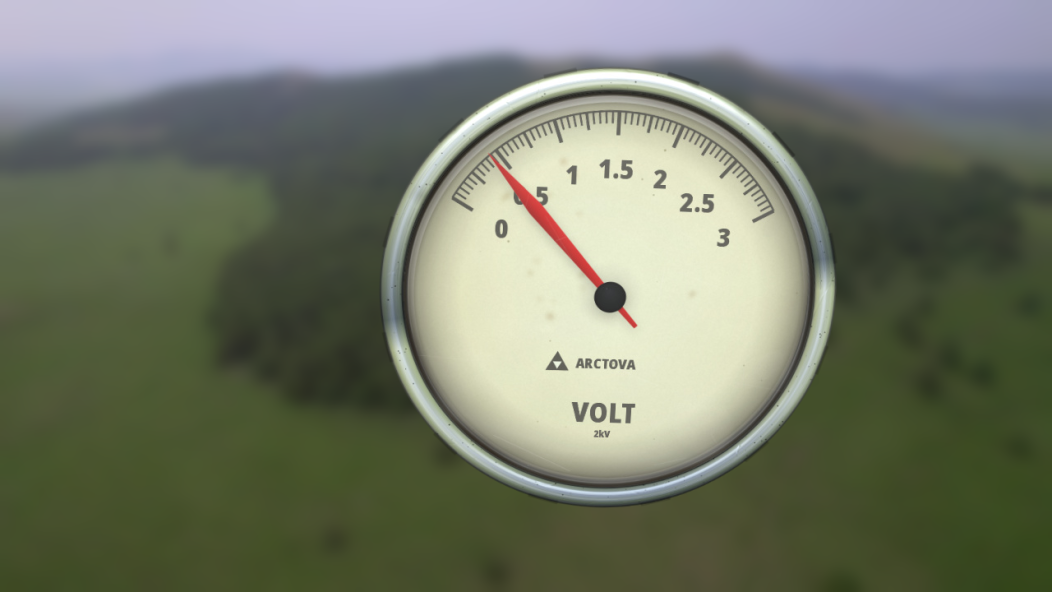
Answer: 0.45V
